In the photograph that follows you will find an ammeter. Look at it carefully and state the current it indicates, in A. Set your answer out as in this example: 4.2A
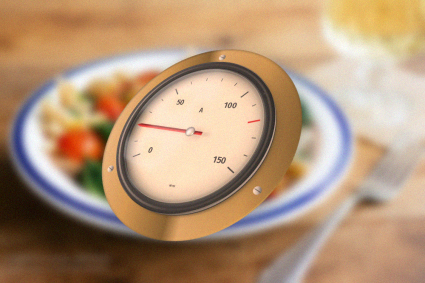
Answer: 20A
